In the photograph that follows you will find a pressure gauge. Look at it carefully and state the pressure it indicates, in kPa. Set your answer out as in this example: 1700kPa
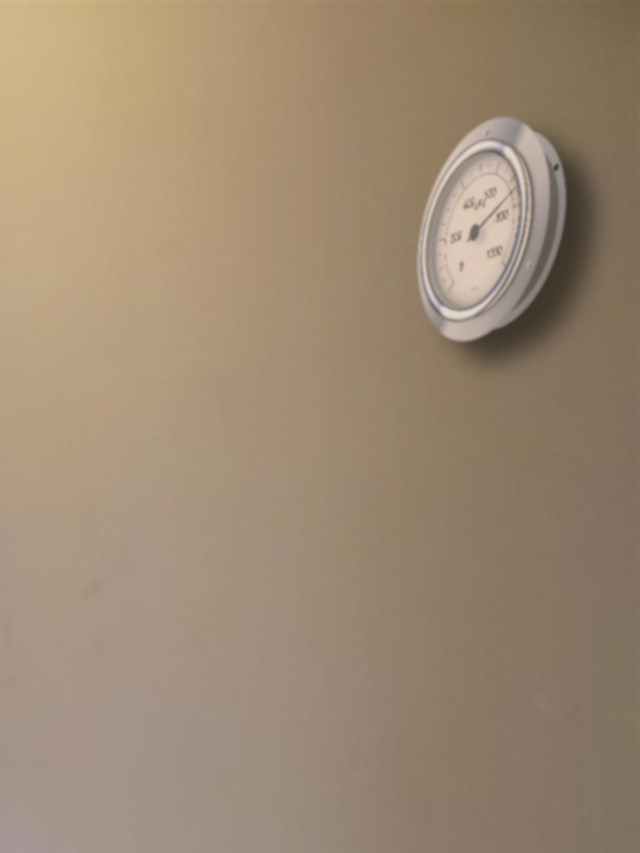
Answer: 750kPa
